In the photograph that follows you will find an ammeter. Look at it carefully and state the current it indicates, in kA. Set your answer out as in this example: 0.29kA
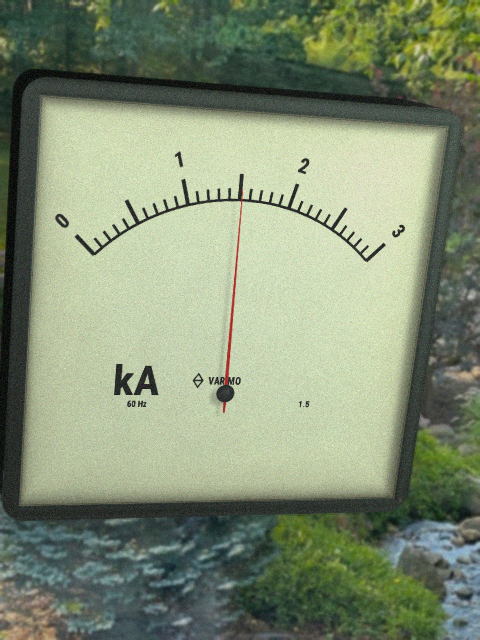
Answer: 1.5kA
